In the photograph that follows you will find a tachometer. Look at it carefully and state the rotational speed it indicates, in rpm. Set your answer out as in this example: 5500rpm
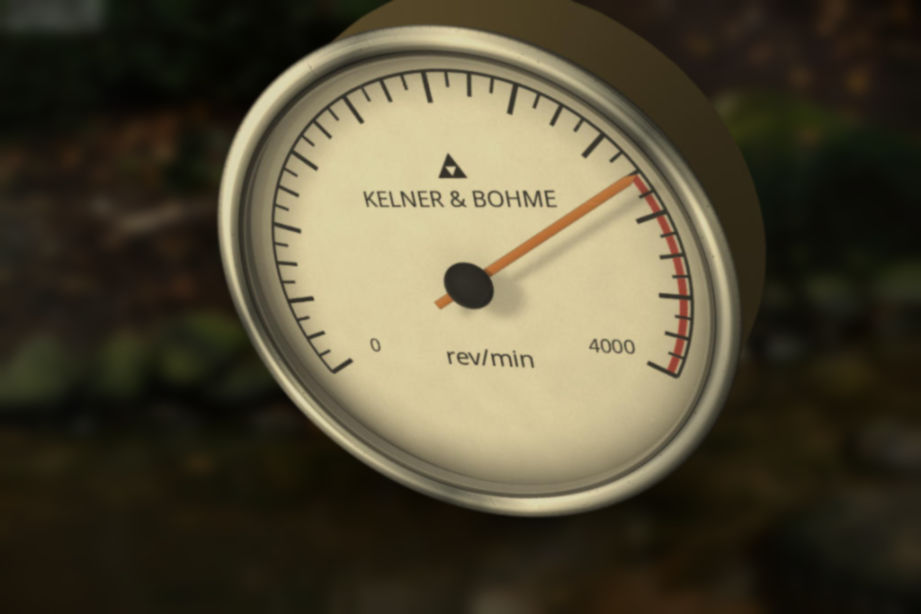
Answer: 3000rpm
